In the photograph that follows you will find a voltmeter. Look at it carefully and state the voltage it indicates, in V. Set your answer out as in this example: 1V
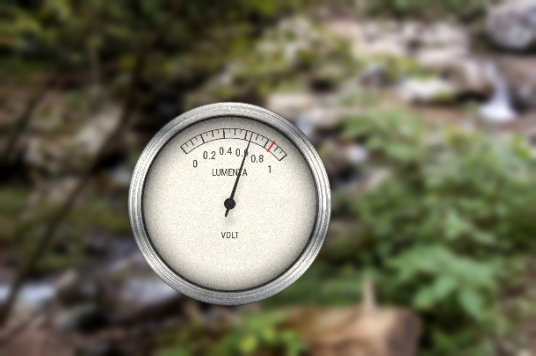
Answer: 0.65V
